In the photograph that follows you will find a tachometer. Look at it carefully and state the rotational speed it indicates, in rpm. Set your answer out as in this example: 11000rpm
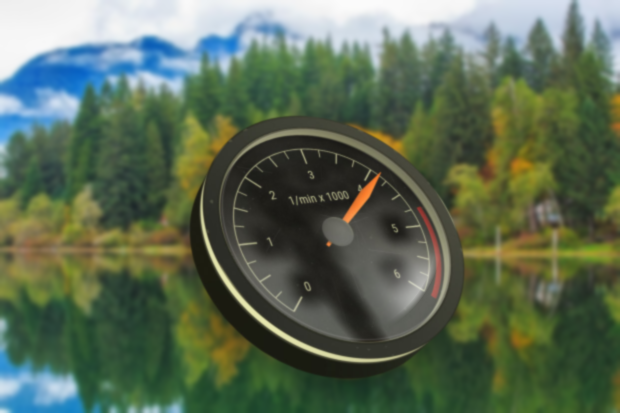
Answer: 4125rpm
